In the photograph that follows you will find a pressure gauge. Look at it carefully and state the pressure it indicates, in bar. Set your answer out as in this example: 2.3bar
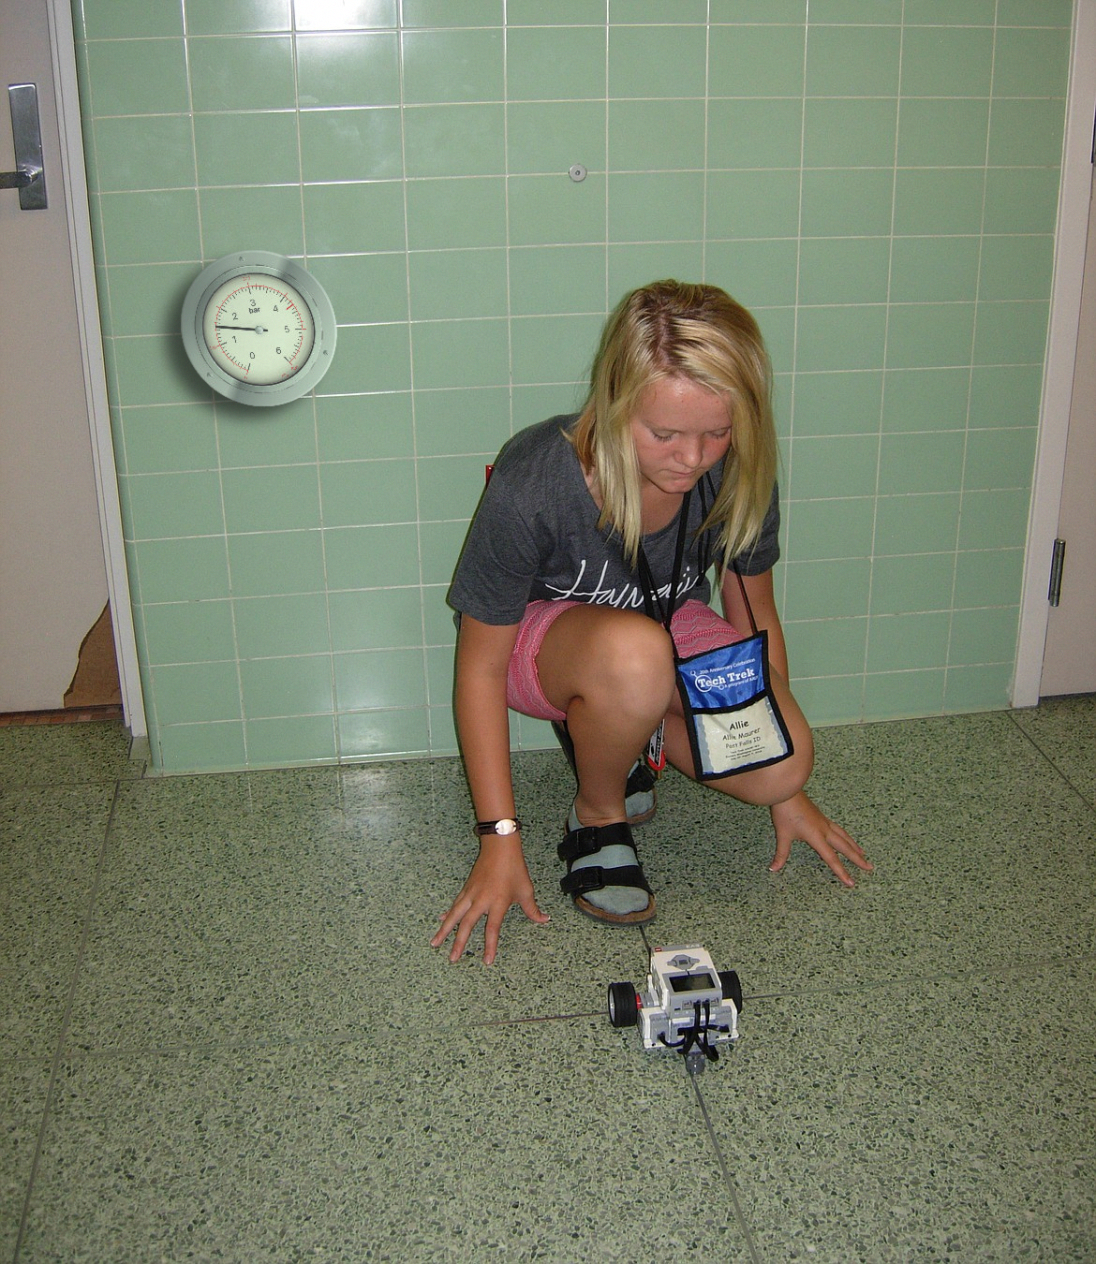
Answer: 1.5bar
